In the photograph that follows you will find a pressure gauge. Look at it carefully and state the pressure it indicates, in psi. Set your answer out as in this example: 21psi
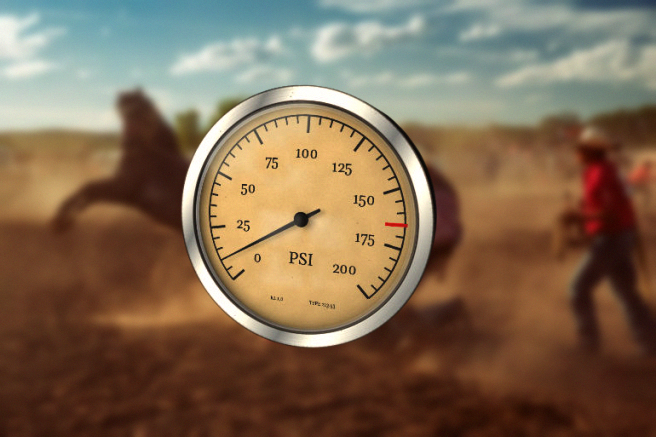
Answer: 10psi
